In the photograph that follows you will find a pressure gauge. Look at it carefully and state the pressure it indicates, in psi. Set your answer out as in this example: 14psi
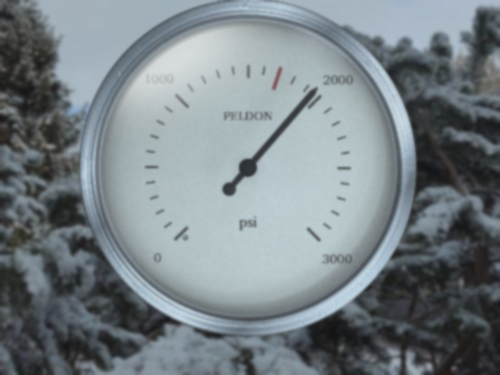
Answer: 1950psi
